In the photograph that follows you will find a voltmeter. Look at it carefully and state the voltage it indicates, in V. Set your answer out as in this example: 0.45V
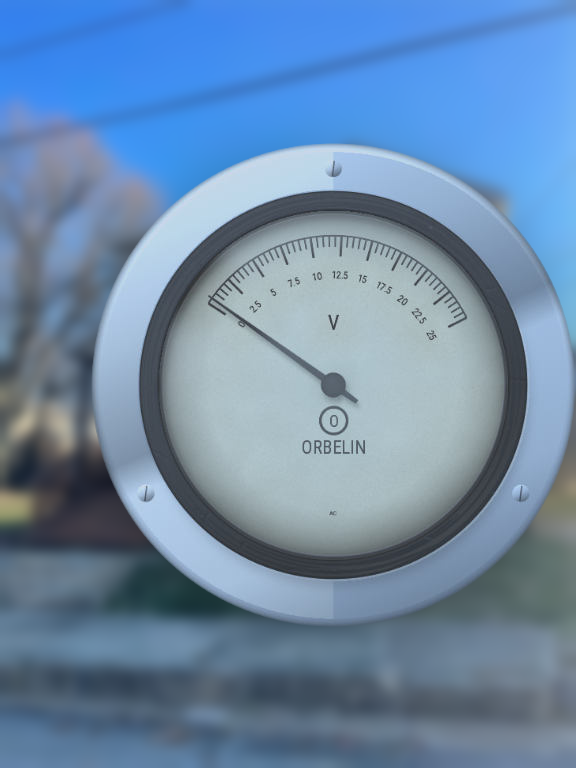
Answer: 0.5V
